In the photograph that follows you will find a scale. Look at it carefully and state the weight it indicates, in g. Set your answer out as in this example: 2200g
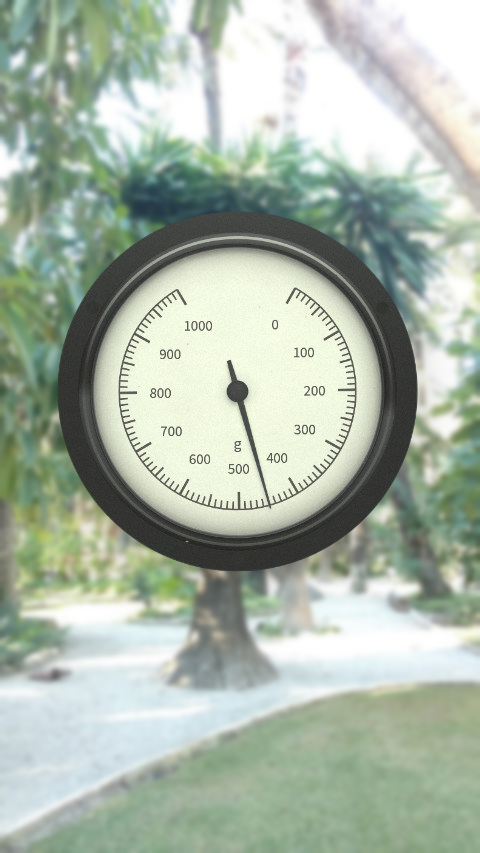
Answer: 450g
